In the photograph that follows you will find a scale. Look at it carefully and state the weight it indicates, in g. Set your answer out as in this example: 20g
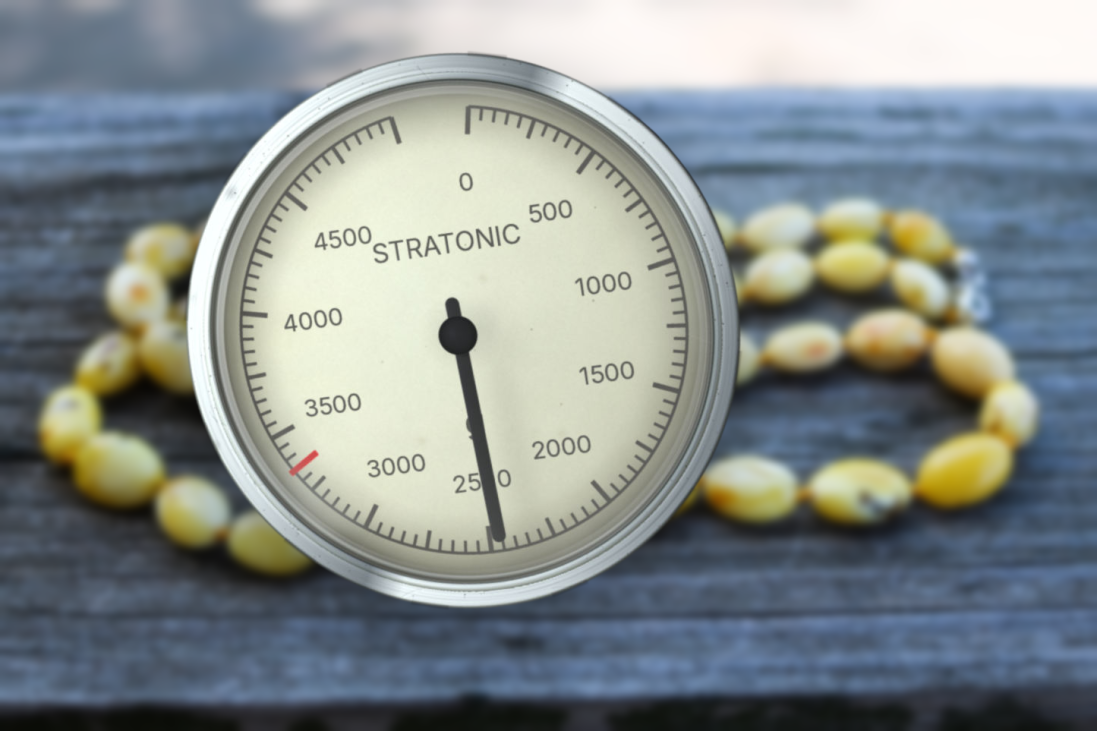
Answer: 2450g
